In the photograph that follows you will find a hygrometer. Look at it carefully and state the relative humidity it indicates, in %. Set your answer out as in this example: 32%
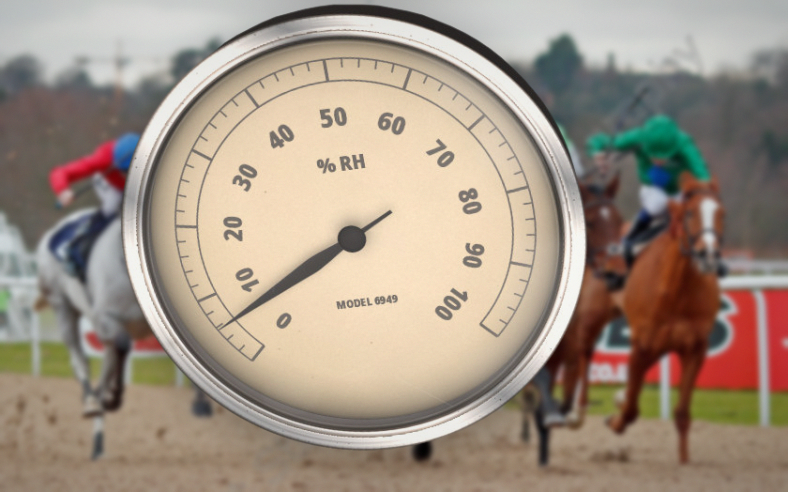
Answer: 6%
